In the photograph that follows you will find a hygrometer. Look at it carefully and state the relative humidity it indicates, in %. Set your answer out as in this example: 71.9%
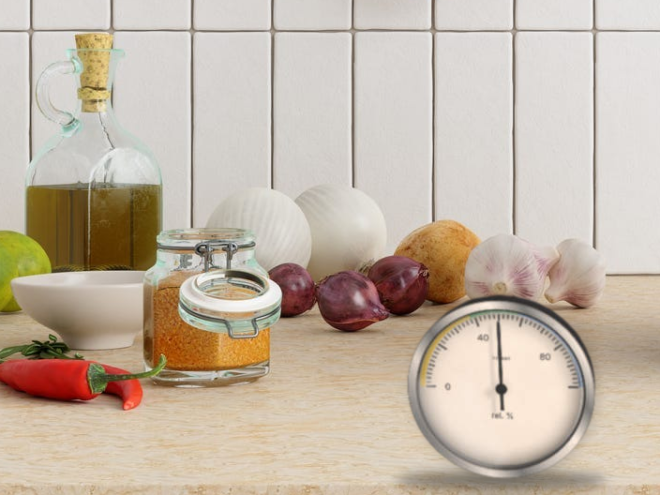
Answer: 50%
